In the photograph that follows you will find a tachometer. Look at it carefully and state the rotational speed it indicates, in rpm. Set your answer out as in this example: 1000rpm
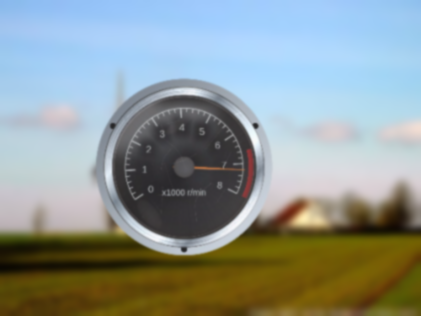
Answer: 7200rpm
